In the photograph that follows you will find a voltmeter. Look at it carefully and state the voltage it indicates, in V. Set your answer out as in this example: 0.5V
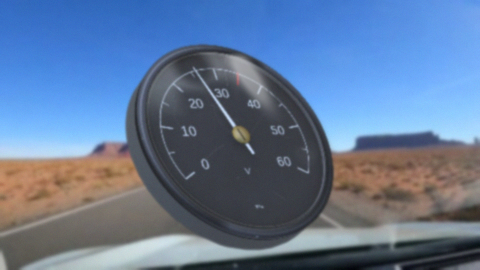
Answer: 25V
